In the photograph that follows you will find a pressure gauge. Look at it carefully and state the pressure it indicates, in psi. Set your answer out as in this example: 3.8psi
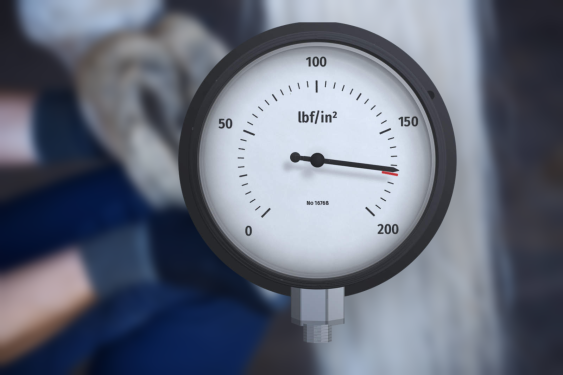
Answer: 172.5psi
